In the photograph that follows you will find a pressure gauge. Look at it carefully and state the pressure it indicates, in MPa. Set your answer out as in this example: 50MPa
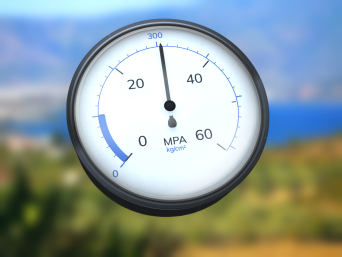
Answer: 30MPa
